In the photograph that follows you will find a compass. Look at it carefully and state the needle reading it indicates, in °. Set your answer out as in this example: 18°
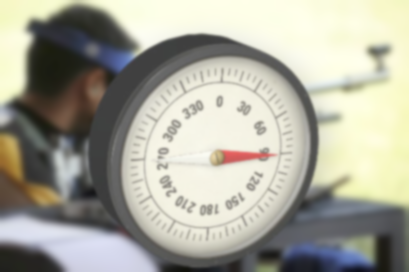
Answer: 90°
